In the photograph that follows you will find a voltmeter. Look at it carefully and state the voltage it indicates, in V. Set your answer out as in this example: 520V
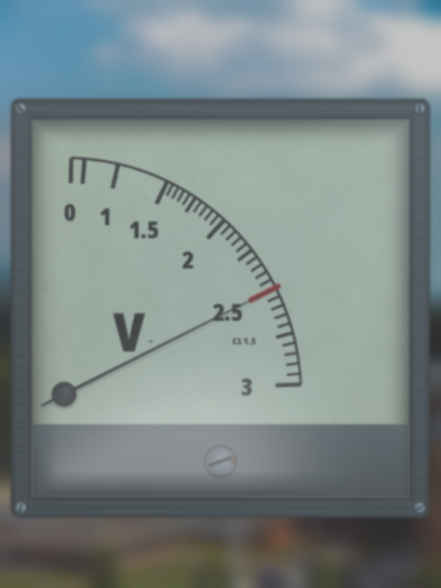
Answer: 2.5V
